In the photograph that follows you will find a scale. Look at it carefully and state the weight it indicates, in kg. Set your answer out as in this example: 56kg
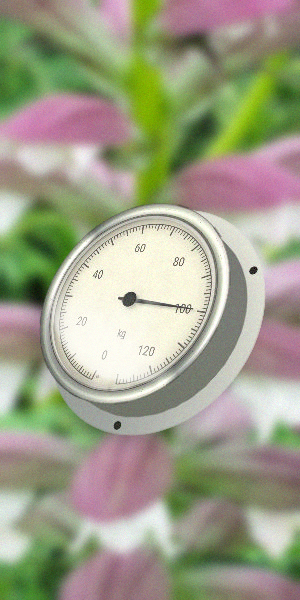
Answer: 100kg
